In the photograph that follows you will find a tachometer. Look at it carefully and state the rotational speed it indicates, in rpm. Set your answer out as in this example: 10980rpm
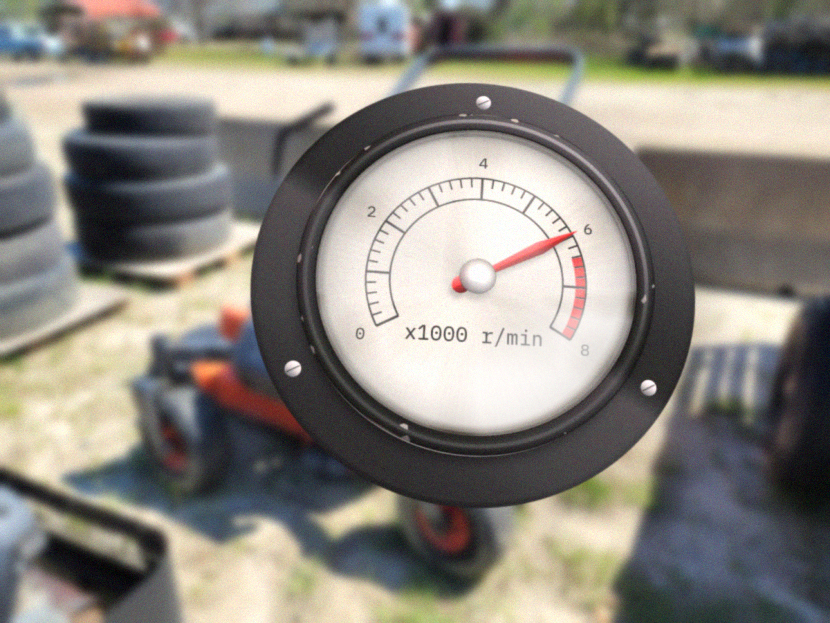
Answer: 6000rpm
